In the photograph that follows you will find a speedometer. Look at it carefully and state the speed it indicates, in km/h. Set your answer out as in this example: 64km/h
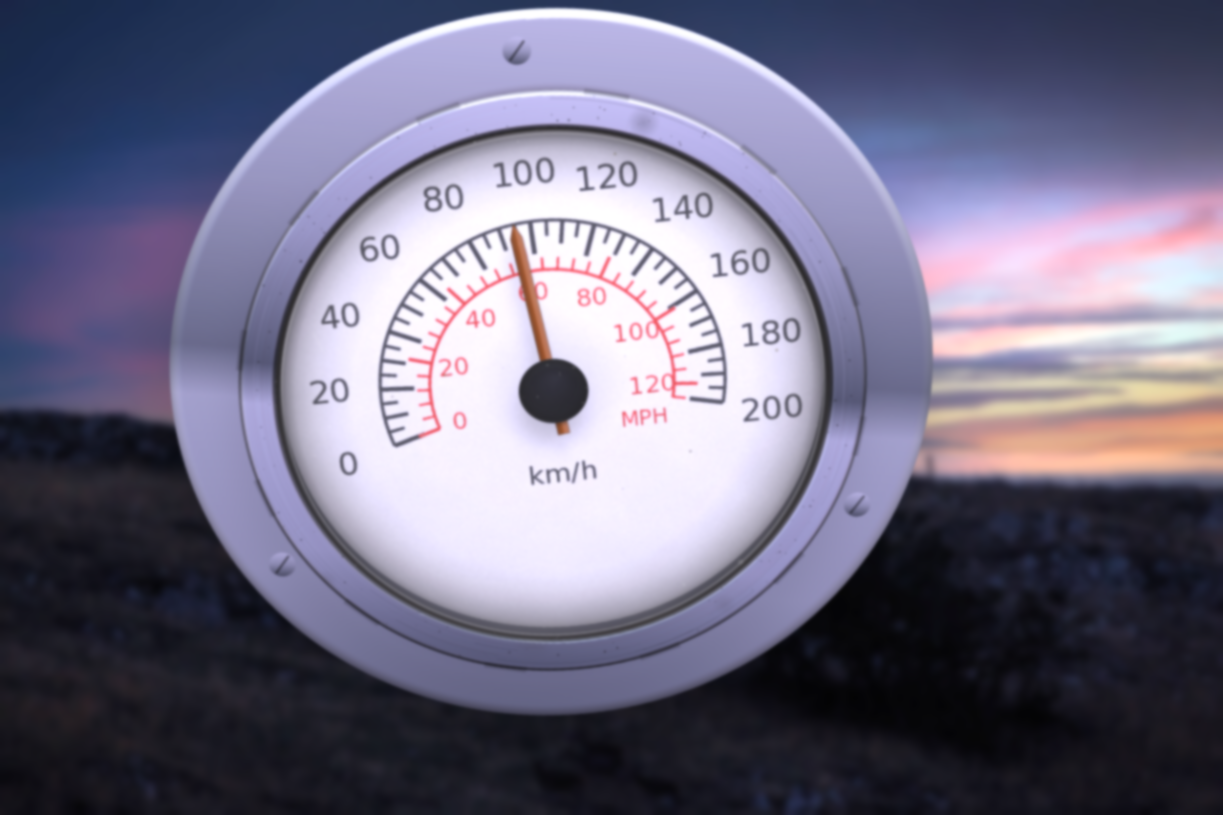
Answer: 95km/h
